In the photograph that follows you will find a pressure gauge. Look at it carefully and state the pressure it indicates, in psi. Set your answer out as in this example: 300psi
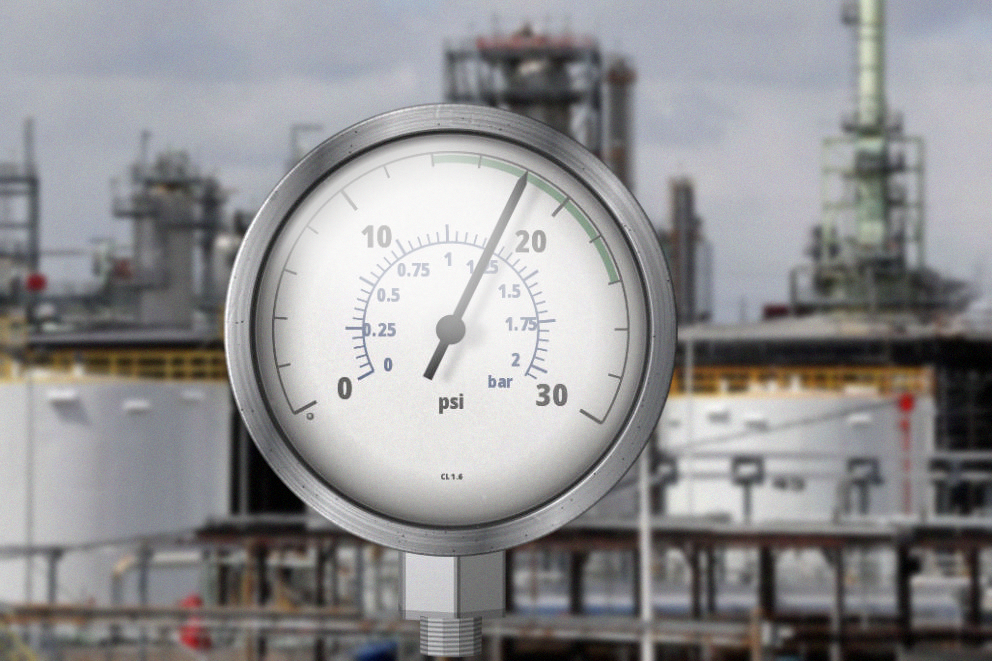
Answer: 18psi
